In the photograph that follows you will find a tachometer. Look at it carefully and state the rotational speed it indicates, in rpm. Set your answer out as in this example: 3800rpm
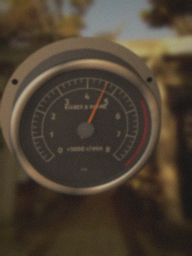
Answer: 4600rpm
